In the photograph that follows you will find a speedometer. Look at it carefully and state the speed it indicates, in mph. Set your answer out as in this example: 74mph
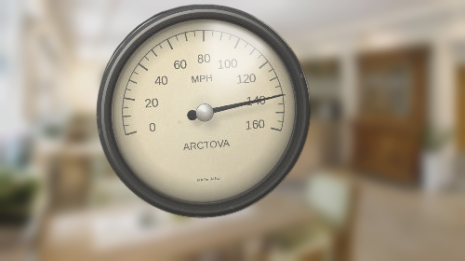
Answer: 140mph
